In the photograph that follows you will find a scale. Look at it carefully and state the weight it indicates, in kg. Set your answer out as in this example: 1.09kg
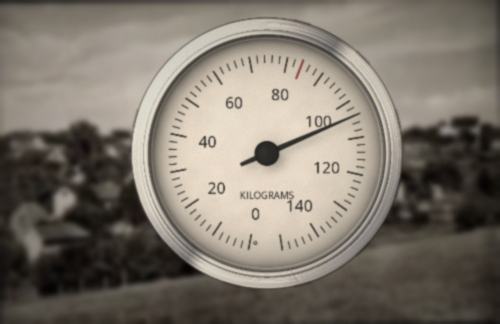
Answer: 104kg
